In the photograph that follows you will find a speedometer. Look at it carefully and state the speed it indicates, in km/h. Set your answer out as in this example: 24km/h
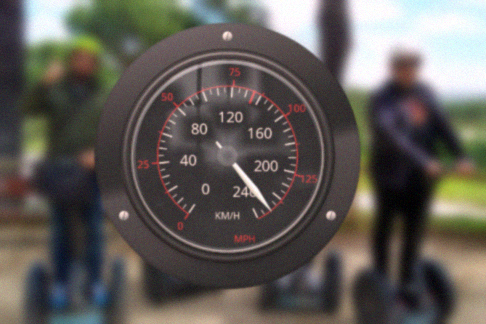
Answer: 230km/h
